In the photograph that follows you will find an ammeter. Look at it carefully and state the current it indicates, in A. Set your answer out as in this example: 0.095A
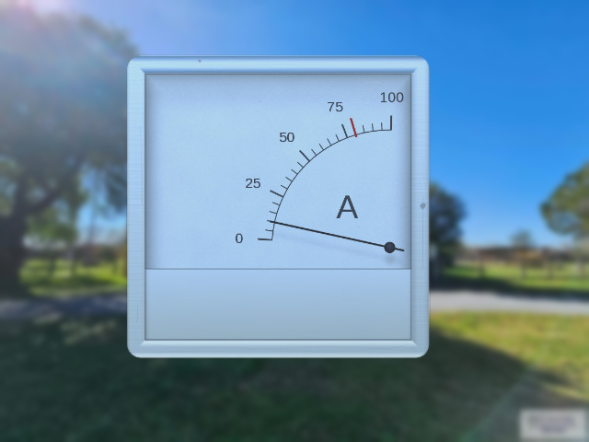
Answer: 10A
